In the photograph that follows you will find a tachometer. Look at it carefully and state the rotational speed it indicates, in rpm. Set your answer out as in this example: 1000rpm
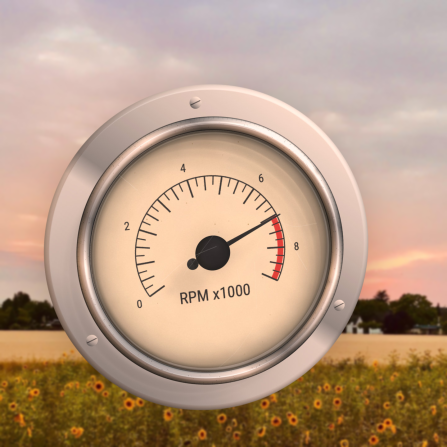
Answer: 7000rpm
